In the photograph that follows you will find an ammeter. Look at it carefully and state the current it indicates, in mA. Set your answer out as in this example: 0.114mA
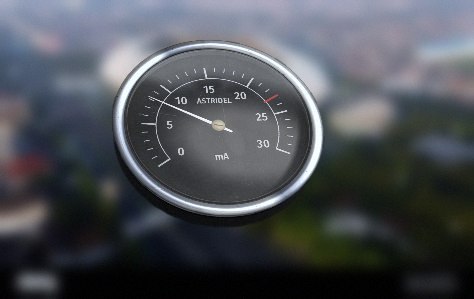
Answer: 8mA
